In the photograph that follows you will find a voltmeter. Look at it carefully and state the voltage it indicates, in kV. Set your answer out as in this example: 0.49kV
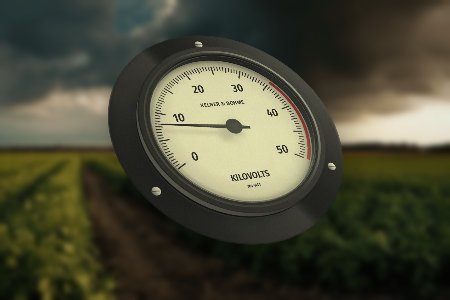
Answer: 7.5kV
